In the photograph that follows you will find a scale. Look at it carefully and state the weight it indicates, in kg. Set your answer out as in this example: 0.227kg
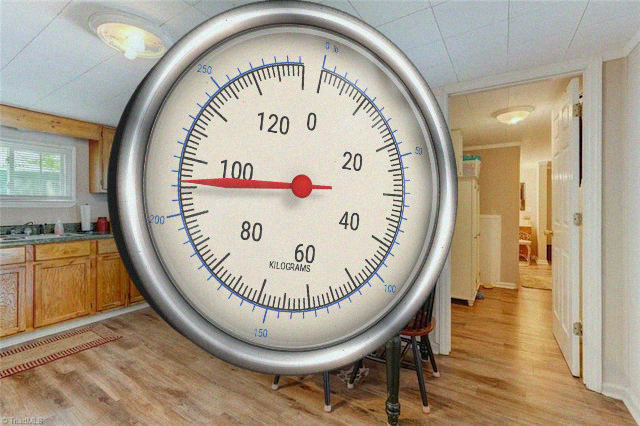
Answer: 96kg
